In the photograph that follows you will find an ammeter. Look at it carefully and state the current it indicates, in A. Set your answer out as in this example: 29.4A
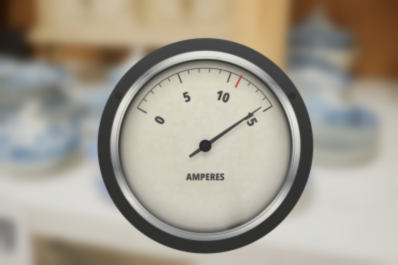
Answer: 14.5A
